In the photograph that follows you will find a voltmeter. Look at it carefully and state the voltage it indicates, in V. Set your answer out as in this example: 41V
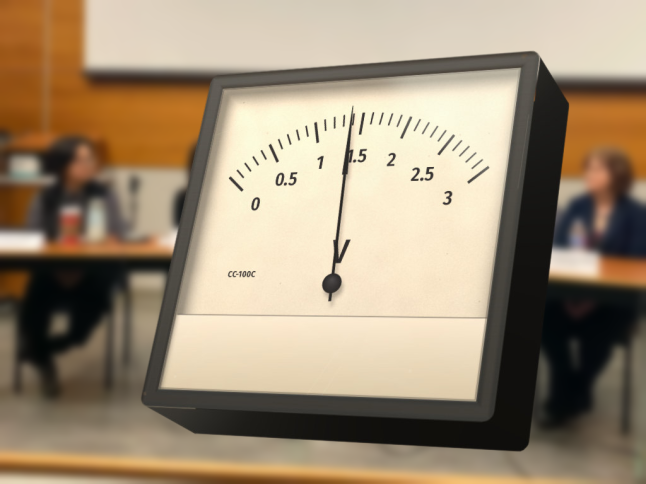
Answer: 1.4V
